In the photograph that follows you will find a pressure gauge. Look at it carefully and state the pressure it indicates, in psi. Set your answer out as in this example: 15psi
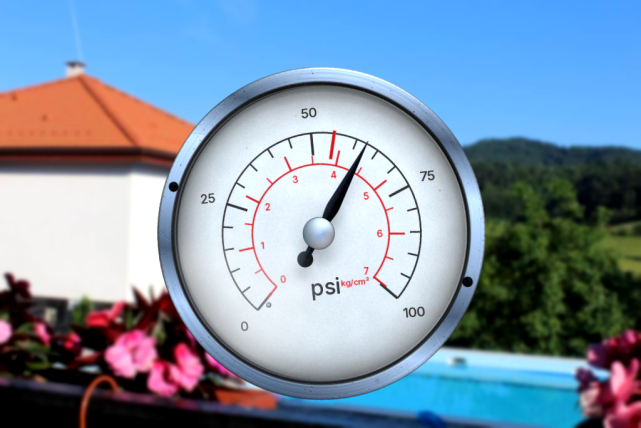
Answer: 62.5psi
